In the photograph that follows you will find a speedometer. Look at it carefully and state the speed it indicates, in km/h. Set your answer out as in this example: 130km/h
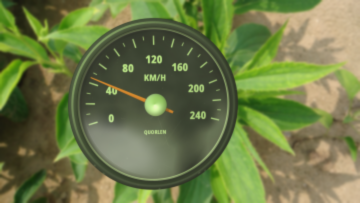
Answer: 45km/h
